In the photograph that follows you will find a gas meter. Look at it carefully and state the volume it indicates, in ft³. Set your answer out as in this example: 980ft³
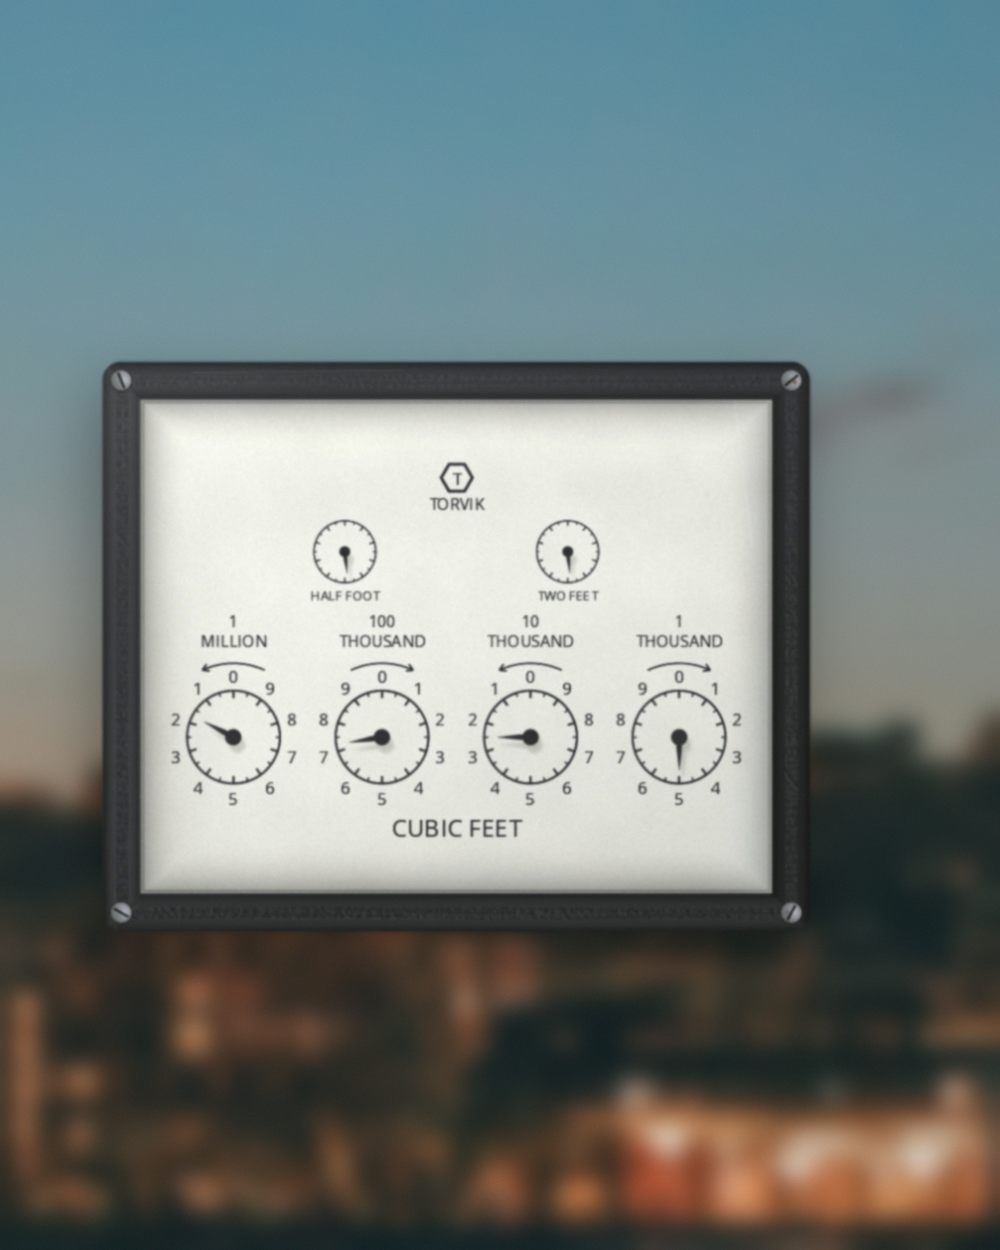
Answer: 172500ft³
